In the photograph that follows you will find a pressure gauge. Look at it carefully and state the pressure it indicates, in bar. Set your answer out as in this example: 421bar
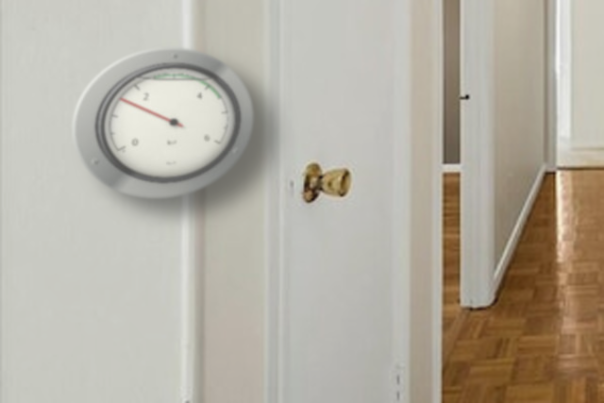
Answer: 1.5bar
